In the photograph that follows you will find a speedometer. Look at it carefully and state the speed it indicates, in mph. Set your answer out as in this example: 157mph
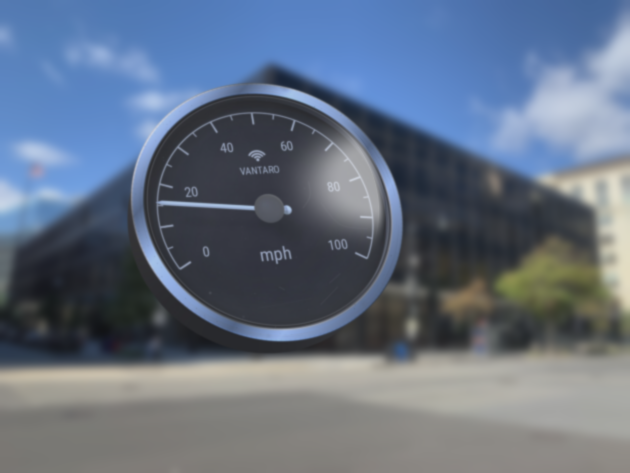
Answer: 15mph
